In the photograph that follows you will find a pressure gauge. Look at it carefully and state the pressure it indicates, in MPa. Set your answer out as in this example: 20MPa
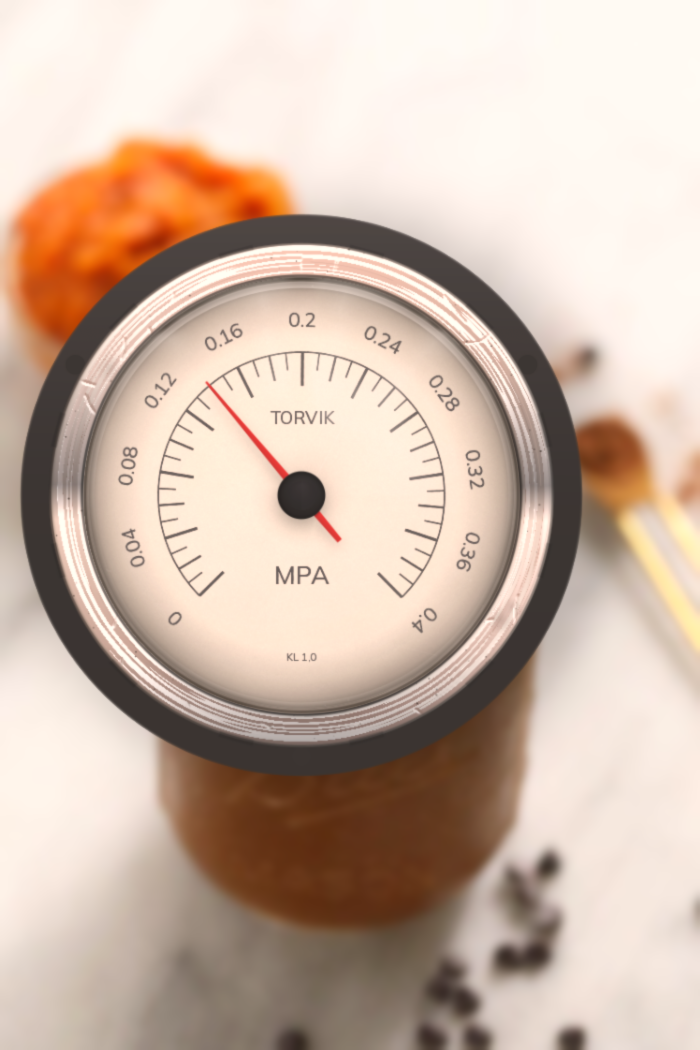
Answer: 0.14MPa
